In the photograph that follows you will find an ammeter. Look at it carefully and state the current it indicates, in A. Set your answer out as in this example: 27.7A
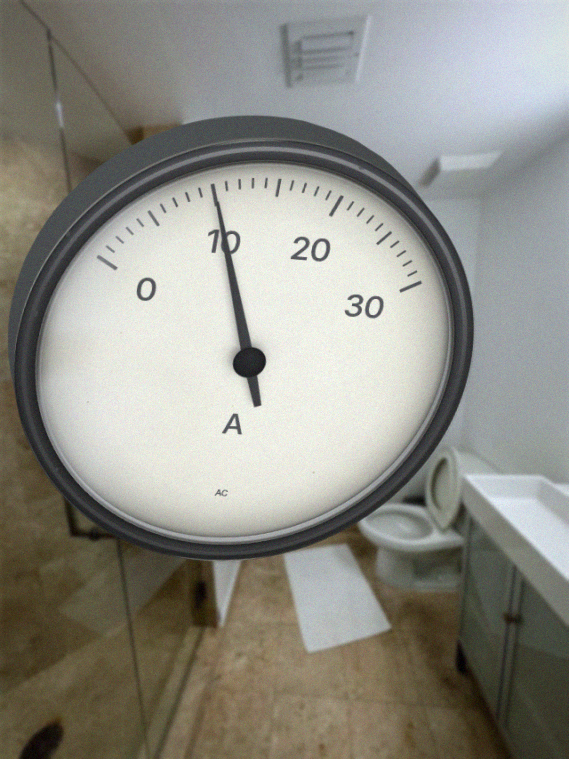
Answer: 10A
